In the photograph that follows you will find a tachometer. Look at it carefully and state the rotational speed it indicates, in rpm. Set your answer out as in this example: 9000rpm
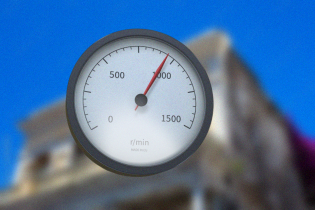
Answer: 950rpm
